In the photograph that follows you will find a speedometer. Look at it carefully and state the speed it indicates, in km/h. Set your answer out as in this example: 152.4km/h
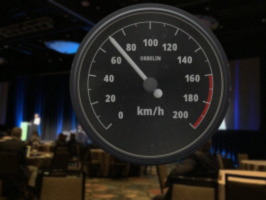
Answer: 70km/h
